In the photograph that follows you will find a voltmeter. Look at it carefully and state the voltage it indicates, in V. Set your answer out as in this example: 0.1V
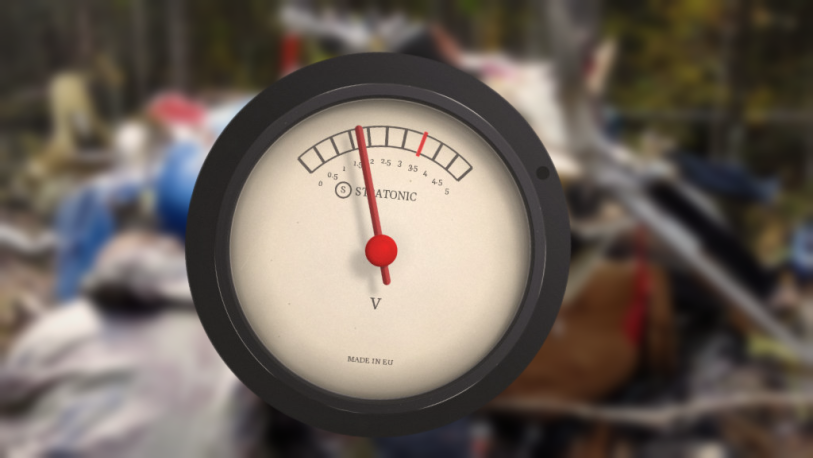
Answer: 1.75V
